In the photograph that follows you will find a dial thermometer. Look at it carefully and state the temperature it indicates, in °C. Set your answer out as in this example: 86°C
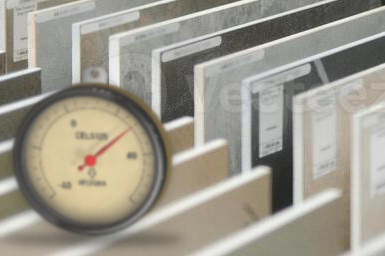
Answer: 28°C
